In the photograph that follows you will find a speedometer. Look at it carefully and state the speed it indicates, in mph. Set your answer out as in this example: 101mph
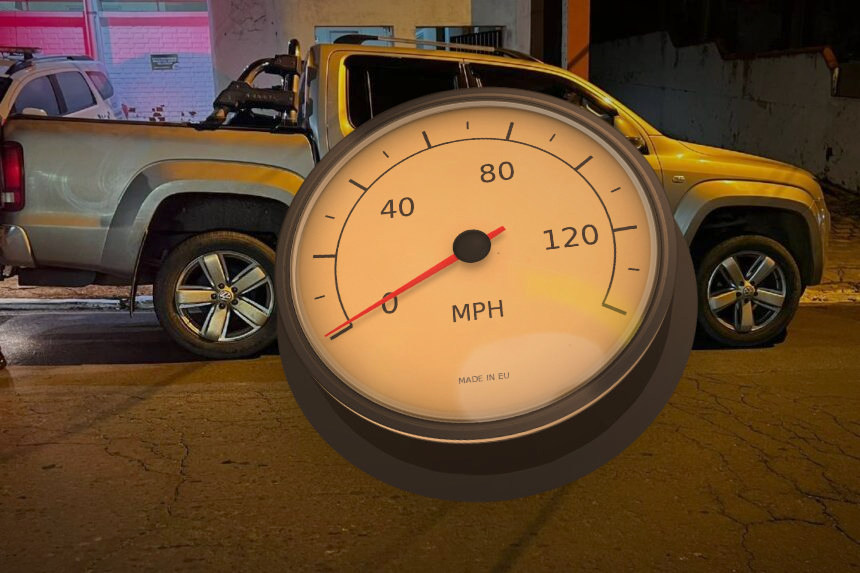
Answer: 0mph
